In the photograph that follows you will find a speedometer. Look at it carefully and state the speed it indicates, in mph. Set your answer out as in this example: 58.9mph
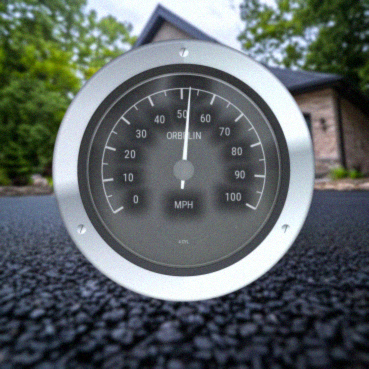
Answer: 52.5mph
